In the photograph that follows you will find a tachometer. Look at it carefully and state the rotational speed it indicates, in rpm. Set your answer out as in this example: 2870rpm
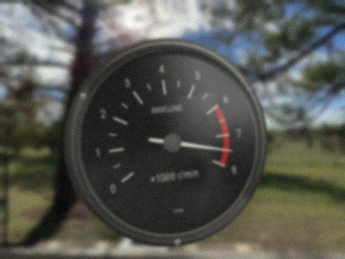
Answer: 7500rpm
